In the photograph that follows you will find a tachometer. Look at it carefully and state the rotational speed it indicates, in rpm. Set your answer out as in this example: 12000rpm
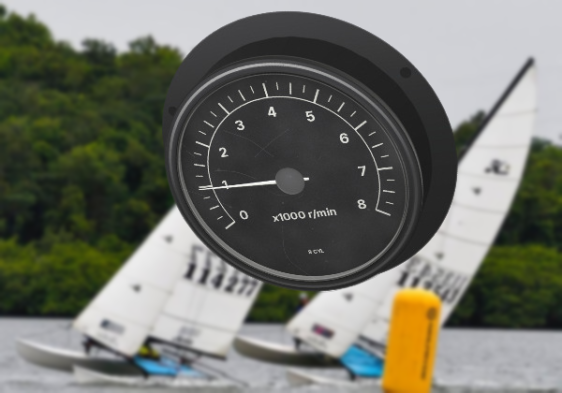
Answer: 1000rpm
